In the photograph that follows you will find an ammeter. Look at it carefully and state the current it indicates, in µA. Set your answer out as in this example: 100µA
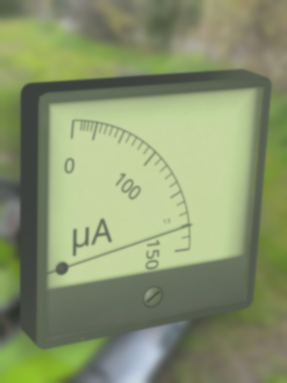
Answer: 140µA
